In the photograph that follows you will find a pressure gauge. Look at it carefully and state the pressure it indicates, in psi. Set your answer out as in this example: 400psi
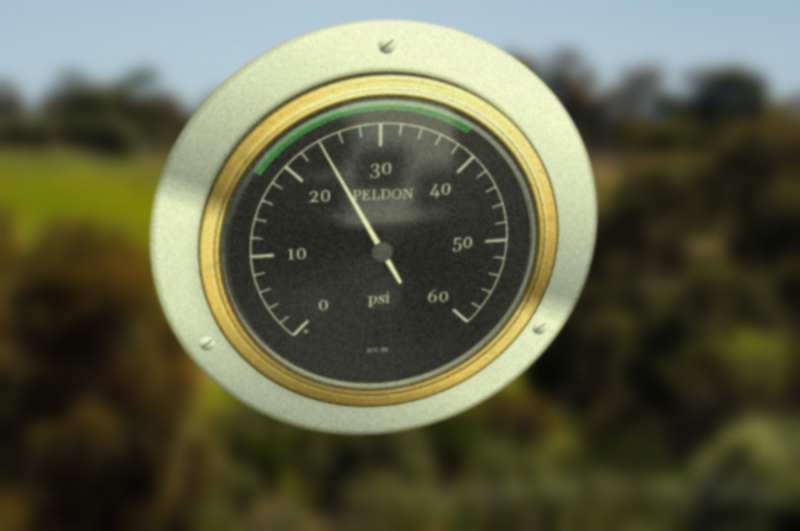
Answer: 24psi
